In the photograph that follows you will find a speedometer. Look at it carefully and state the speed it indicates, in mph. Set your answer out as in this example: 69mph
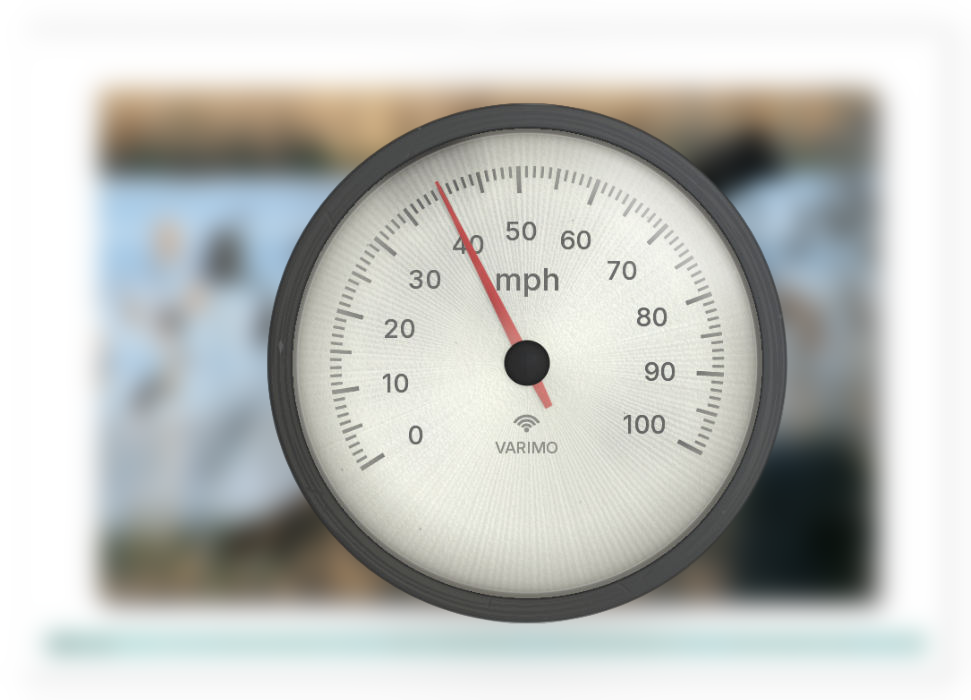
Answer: 40mph
